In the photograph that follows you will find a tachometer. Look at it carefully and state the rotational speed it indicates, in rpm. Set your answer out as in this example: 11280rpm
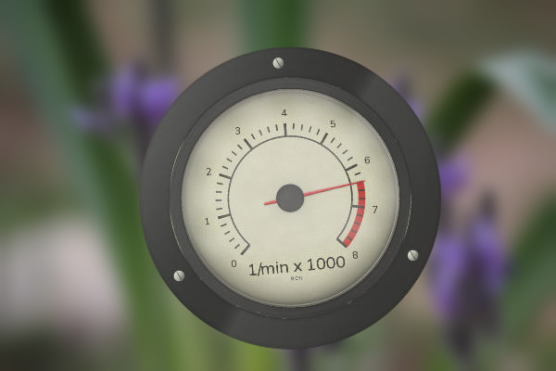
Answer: 6400rpm
